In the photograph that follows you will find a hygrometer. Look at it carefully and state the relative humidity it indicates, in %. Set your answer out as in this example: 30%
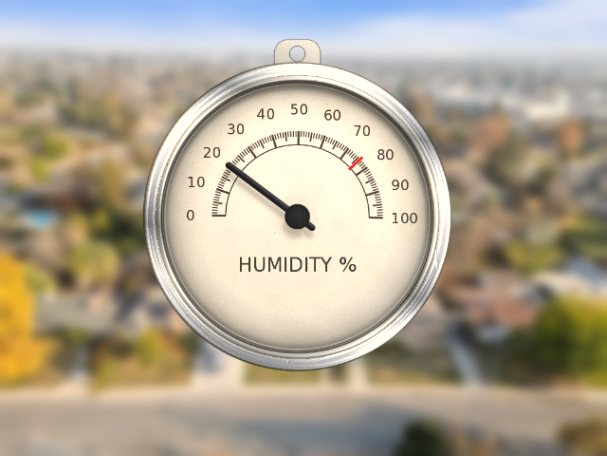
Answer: 20%
